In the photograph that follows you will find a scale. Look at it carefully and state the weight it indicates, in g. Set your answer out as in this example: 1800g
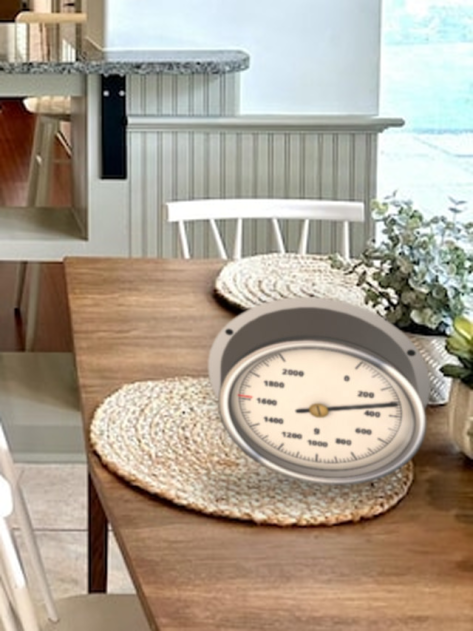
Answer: 300g
